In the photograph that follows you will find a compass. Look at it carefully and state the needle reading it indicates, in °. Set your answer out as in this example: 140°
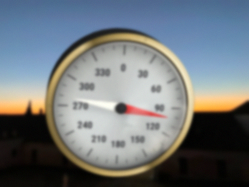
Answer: 100°
